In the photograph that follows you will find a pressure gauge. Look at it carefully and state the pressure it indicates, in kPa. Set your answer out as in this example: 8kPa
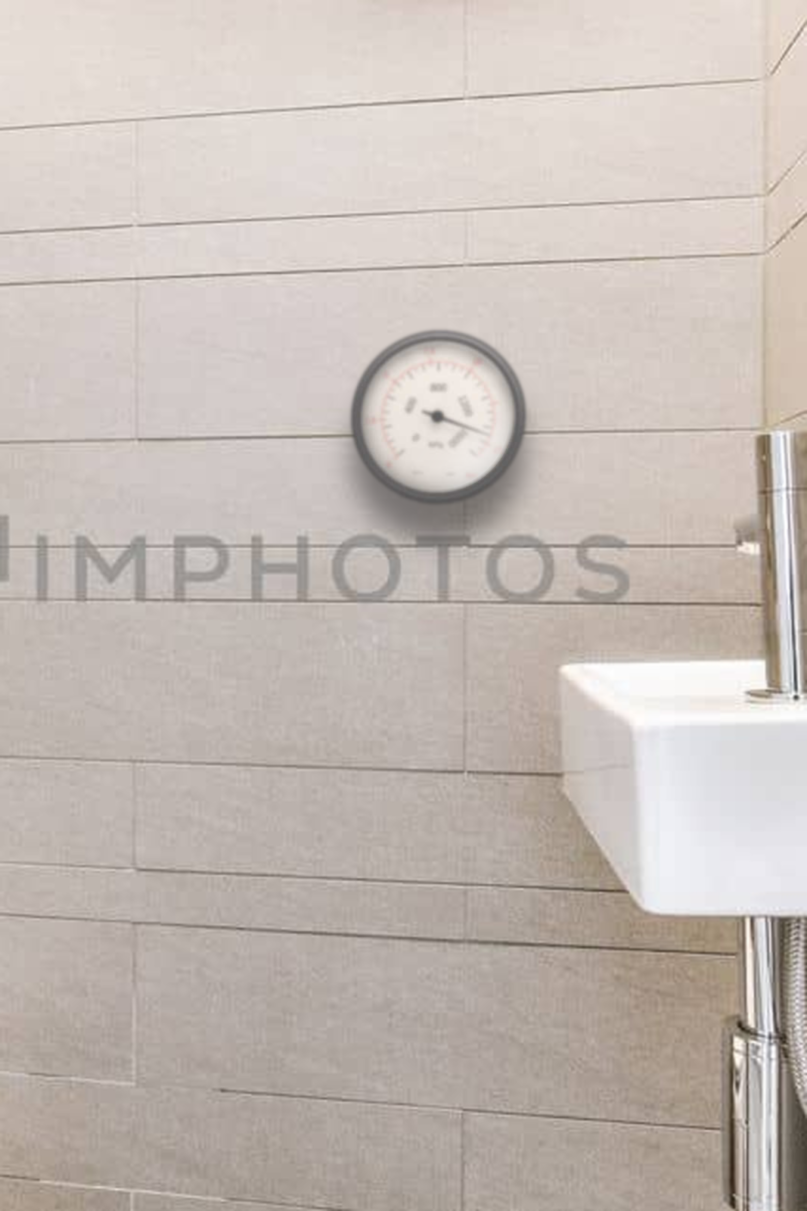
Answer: 1450kPa
